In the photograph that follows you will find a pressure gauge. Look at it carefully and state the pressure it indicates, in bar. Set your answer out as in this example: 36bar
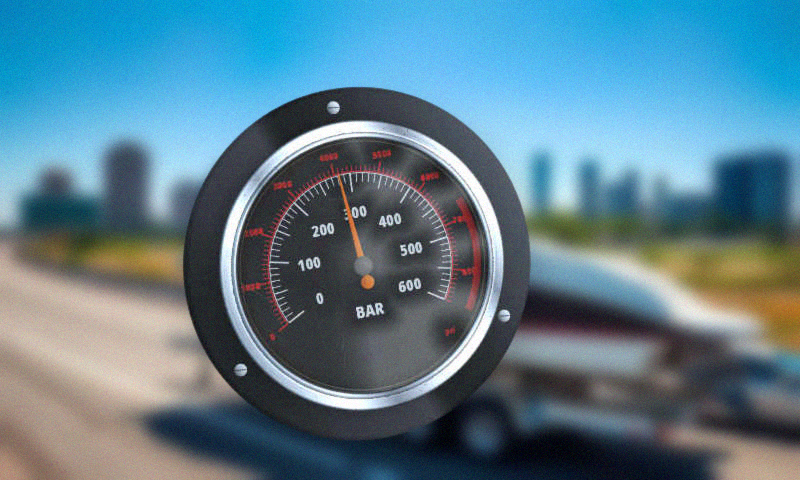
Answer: 280bar
